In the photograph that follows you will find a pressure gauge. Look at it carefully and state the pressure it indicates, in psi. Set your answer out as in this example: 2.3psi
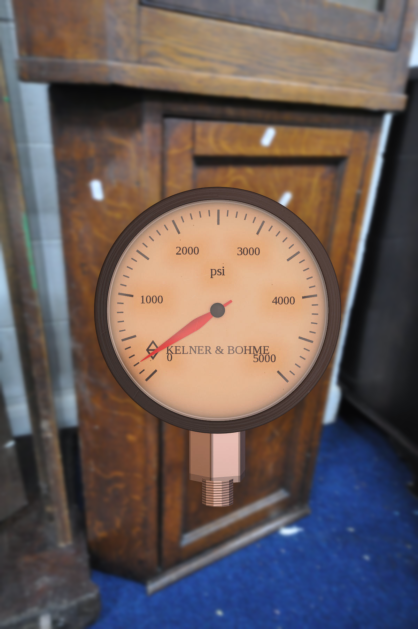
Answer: 200psi
